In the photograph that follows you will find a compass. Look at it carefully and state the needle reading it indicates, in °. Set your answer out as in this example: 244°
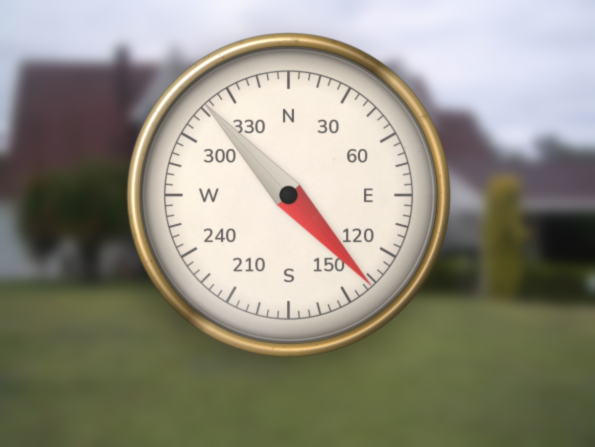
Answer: 137.5°
